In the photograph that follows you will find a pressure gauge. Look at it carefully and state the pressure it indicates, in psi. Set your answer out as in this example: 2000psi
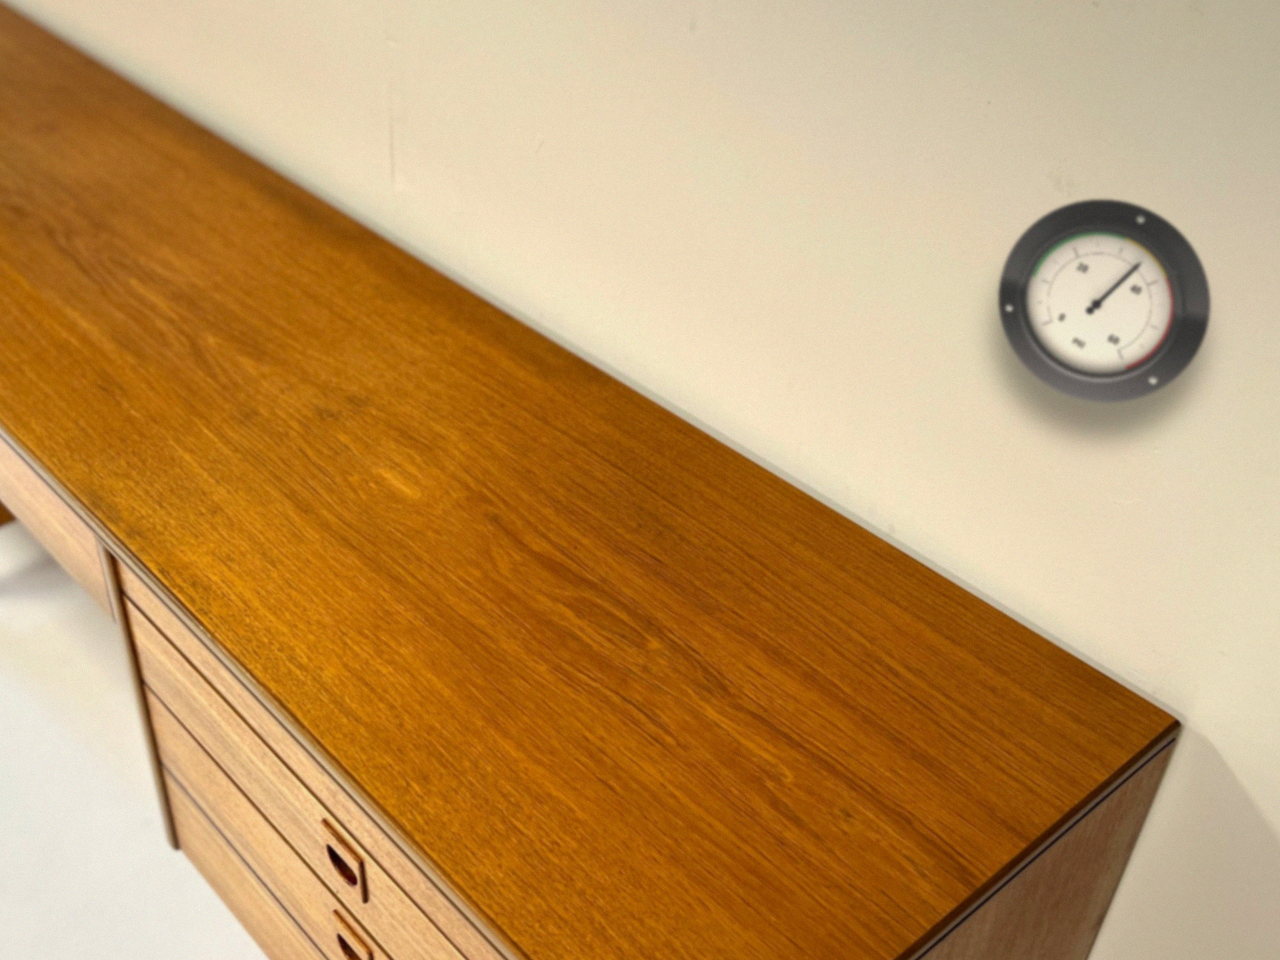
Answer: 35psi
